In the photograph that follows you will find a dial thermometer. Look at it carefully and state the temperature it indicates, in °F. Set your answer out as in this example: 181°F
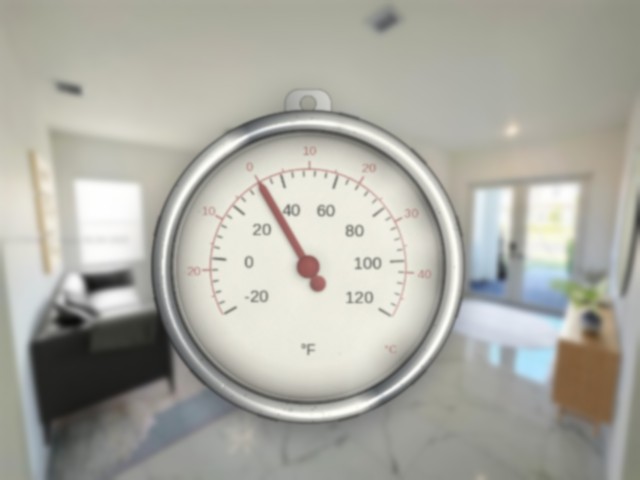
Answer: 32°F
